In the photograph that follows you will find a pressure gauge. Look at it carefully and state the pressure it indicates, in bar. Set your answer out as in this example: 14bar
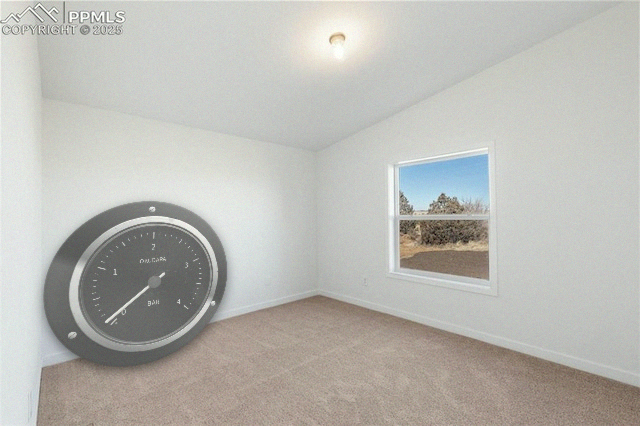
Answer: 0.1bar
